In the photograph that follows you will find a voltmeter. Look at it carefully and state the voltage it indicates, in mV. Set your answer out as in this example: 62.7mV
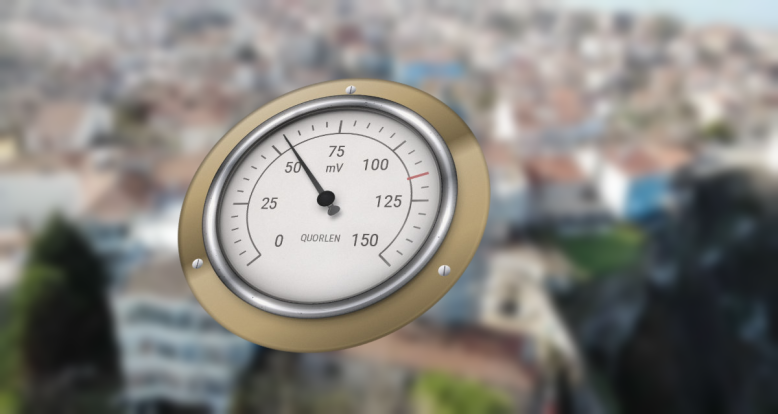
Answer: 55mV
